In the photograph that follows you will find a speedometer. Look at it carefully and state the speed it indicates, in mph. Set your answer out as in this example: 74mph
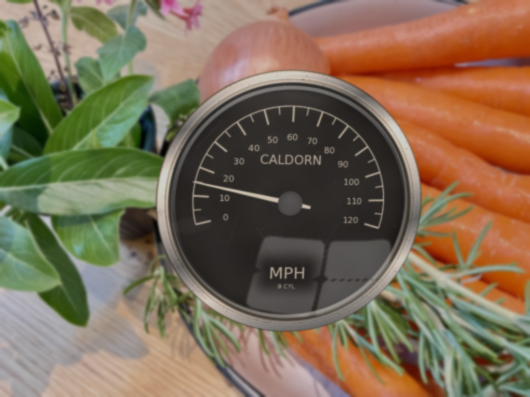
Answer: 15mph
